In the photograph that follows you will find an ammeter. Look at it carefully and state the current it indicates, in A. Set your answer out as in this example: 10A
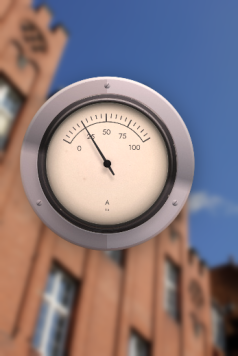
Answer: 25A
